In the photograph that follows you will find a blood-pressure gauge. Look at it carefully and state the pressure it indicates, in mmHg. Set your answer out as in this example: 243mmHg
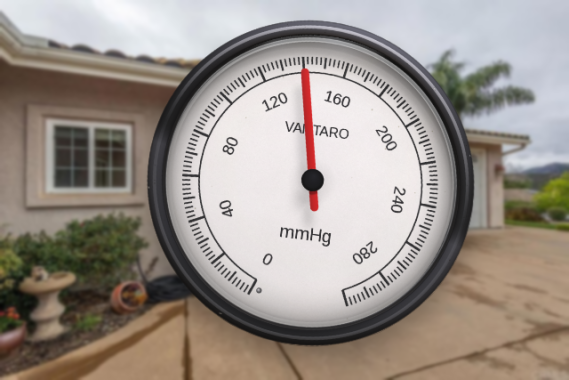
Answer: 140mmHg
